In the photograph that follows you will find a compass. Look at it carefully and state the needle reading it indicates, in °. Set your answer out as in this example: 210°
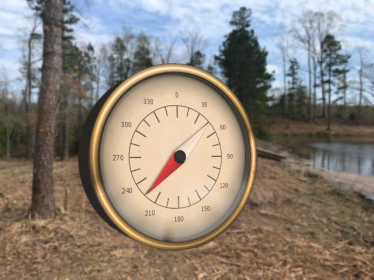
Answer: 225°
